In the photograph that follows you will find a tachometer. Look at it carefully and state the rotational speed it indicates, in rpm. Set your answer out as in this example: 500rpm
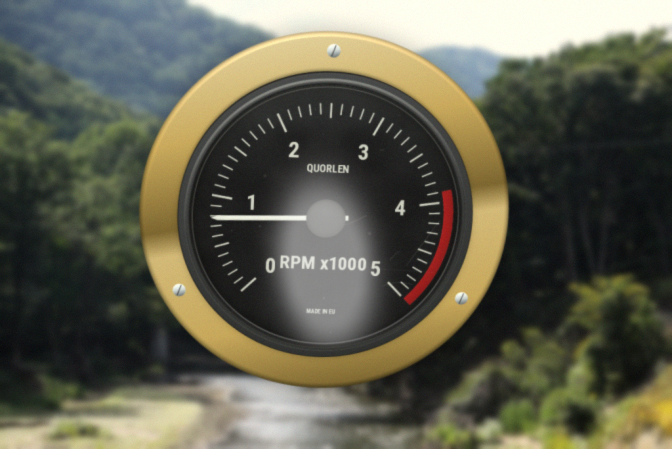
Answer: 800rpm
